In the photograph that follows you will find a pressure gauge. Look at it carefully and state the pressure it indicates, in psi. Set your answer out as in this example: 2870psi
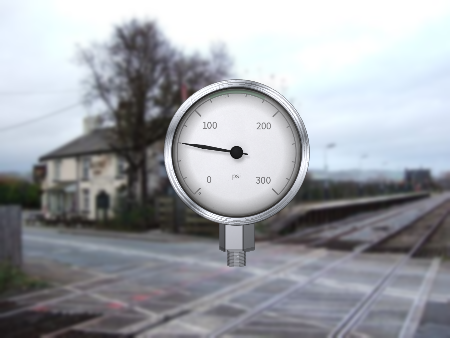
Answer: 60psi
